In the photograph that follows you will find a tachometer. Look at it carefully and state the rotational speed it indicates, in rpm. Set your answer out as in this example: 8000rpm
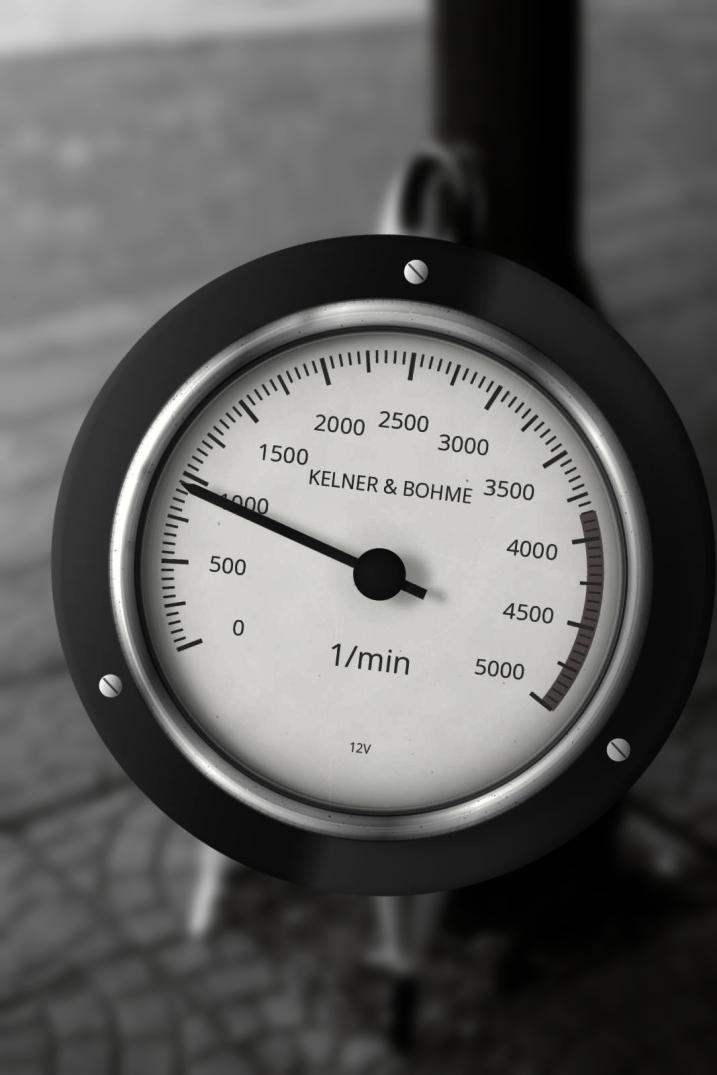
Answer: 950rpm
